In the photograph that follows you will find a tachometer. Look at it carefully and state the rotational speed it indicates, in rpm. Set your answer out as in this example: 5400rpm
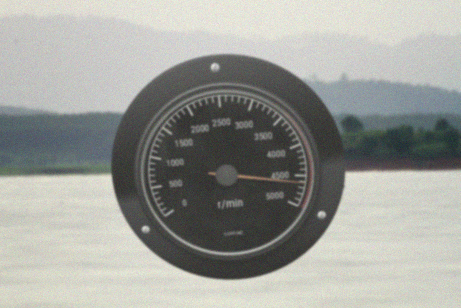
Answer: 4600rpm
